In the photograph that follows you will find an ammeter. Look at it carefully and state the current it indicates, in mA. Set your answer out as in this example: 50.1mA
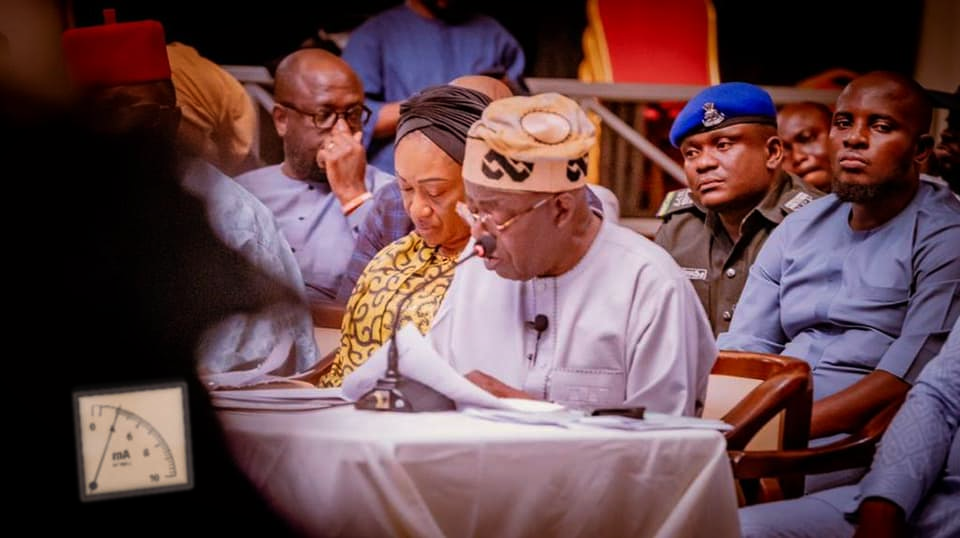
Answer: 4mA
